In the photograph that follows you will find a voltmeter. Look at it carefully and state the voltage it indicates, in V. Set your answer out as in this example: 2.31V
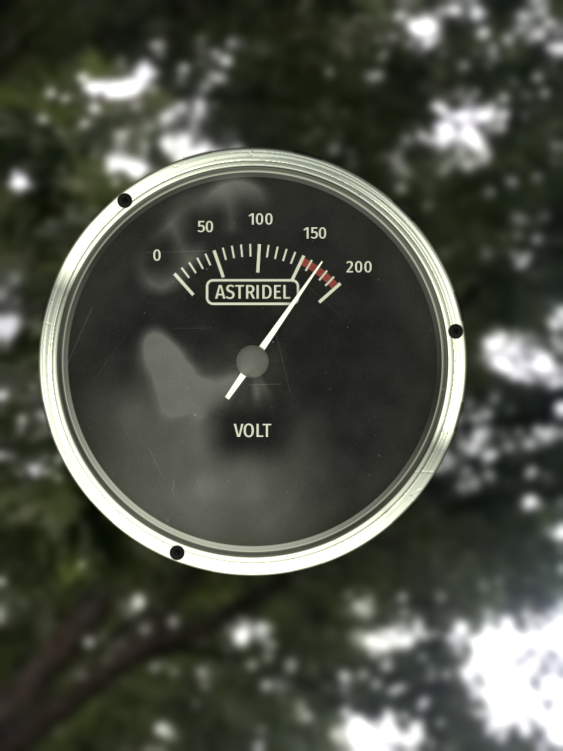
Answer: 170V
